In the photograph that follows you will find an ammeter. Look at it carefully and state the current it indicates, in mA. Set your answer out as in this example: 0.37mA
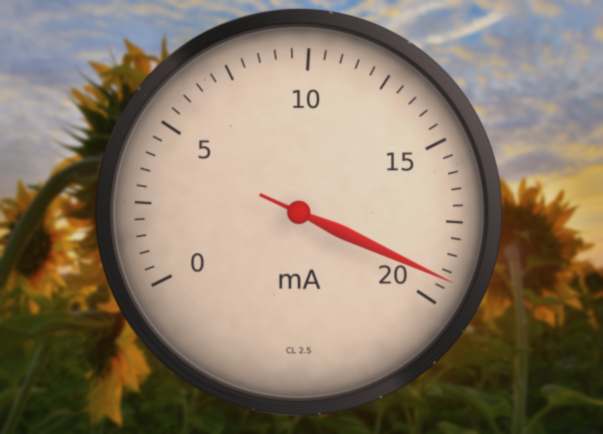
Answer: 19.25mA
